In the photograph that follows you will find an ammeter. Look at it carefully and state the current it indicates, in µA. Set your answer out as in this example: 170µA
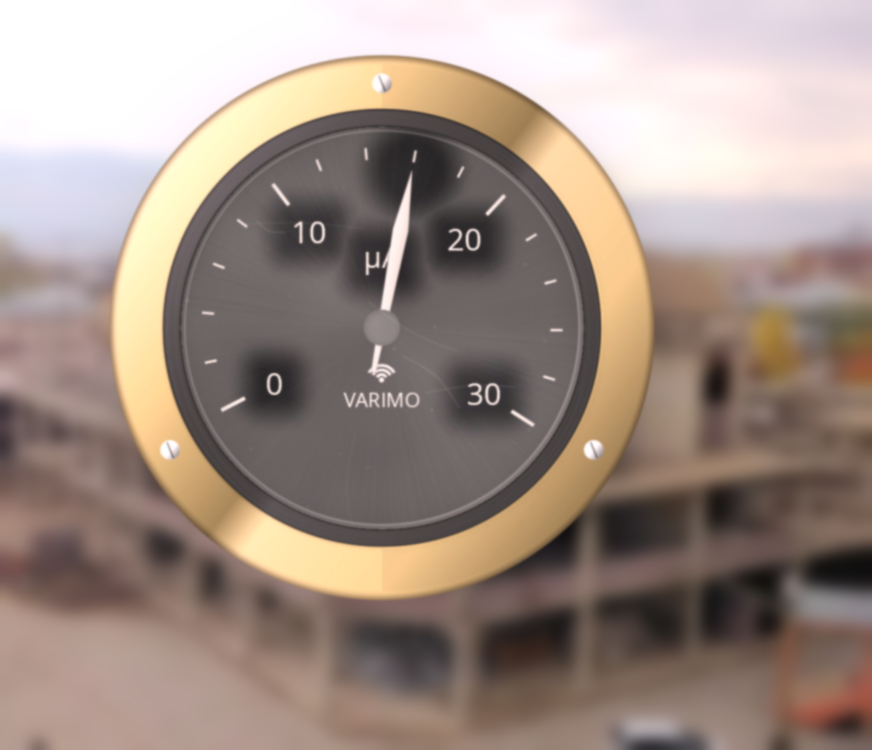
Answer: 16µA
